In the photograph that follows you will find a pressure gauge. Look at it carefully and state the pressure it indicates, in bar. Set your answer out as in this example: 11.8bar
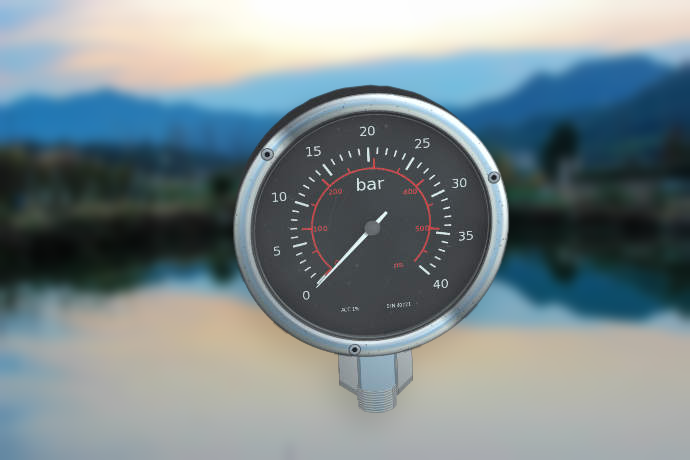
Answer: 0bar
